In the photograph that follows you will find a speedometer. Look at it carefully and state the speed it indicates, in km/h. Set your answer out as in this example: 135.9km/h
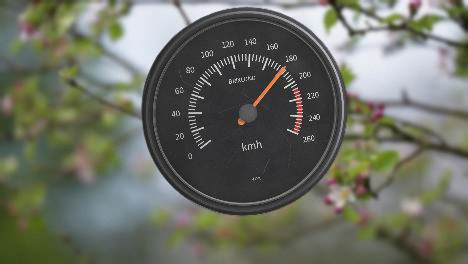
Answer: 180km/h
